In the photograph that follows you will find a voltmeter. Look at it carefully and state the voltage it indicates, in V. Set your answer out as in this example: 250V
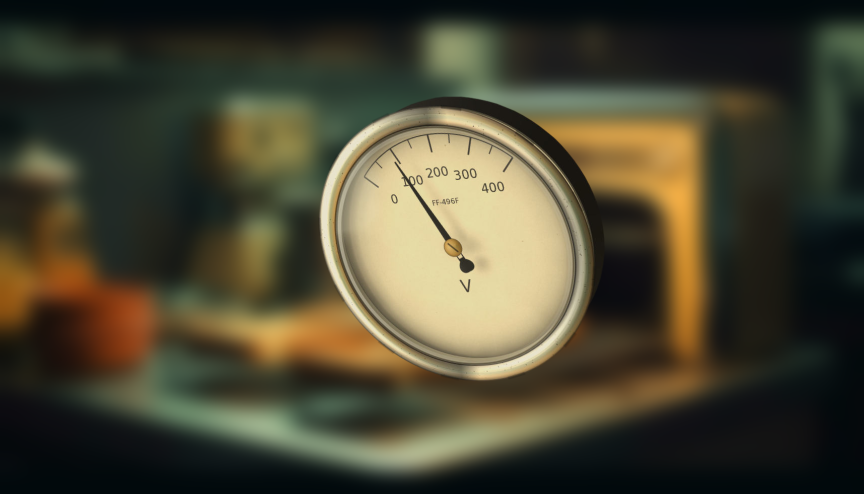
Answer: 100V
